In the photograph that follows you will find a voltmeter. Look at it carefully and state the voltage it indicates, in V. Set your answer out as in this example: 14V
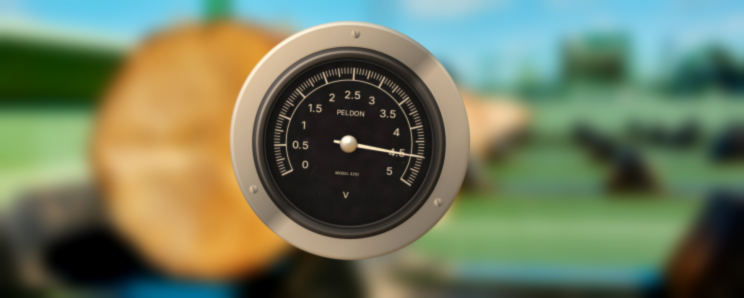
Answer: 4.5V
